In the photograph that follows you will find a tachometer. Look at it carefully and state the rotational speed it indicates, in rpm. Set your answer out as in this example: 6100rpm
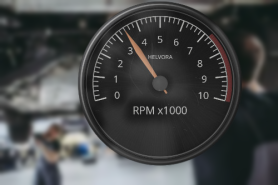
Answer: 3400rpm
